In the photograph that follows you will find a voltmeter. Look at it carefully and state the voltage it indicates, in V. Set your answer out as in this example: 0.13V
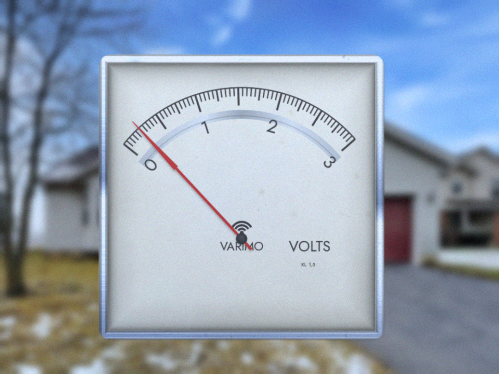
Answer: 0.25V
